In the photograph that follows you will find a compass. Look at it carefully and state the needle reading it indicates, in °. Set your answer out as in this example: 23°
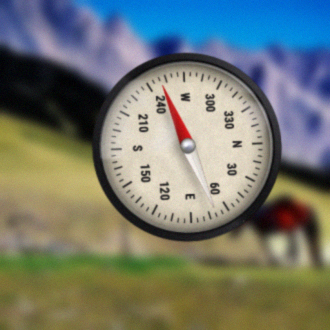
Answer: 250°
